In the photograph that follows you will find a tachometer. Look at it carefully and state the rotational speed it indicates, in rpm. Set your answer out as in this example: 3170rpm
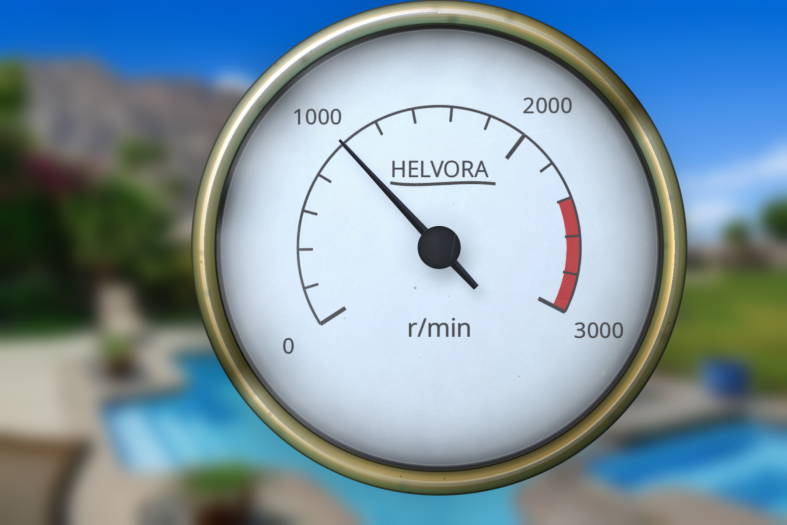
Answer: 1000rpm
